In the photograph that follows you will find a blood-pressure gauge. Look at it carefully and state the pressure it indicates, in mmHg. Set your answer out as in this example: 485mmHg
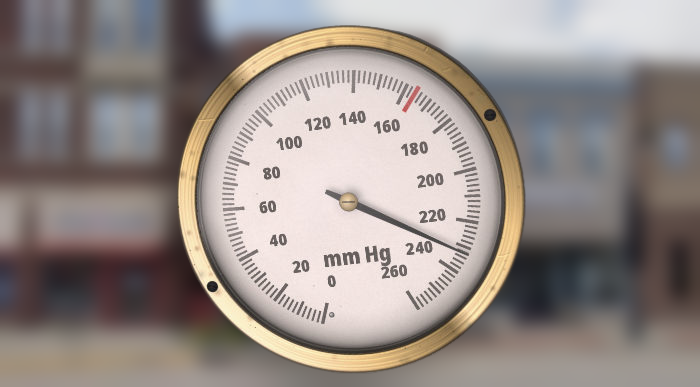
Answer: 232mmHg
